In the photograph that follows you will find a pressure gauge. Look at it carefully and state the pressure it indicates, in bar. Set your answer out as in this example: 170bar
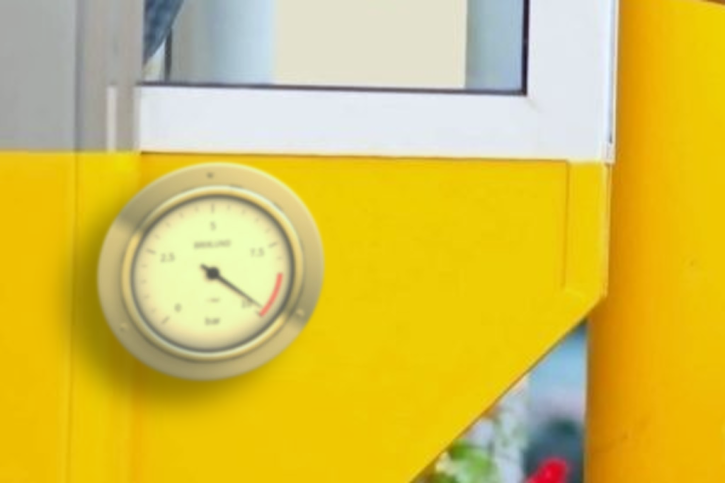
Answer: 9.75bar
